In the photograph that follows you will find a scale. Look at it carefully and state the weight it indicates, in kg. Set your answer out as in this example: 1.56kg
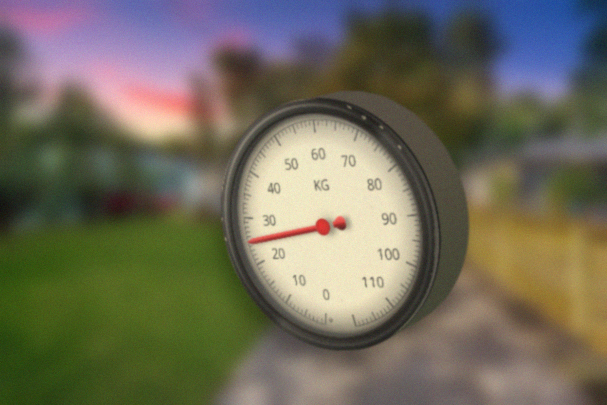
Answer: 25kg
